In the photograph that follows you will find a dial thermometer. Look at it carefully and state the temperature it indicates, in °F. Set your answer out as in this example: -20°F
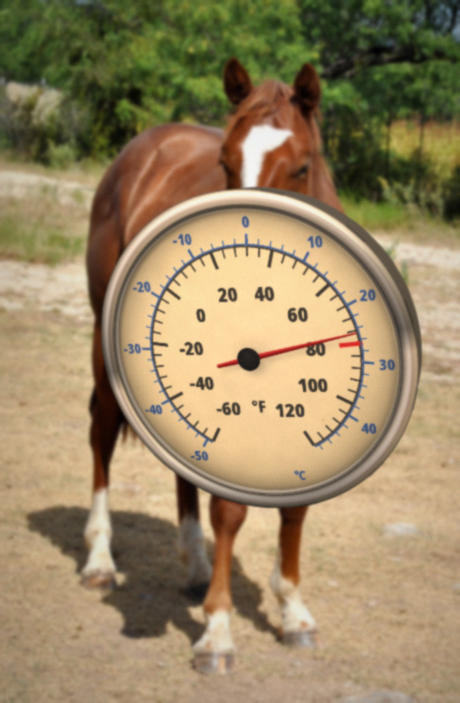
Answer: 76°F
